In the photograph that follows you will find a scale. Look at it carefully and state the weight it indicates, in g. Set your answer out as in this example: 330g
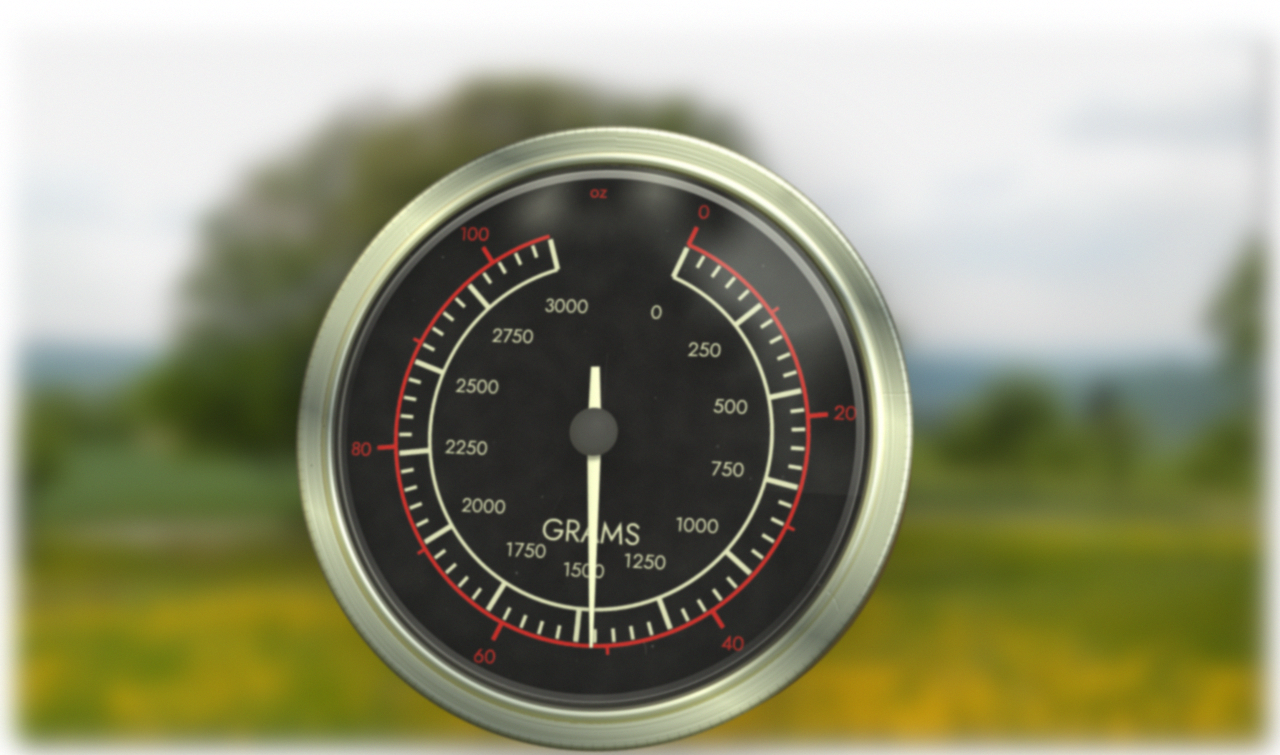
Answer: 1450g
